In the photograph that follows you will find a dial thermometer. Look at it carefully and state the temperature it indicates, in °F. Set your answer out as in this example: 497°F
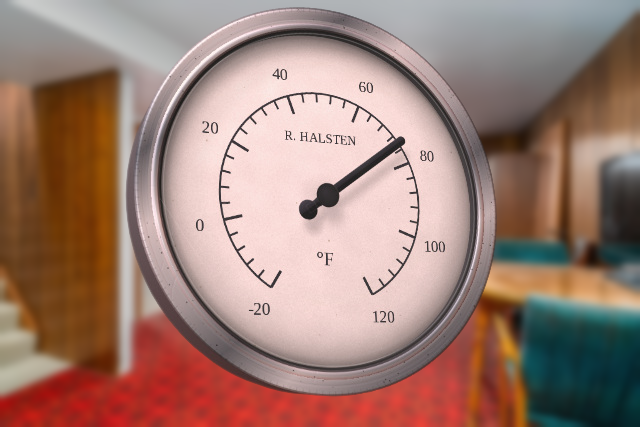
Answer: 74°F
